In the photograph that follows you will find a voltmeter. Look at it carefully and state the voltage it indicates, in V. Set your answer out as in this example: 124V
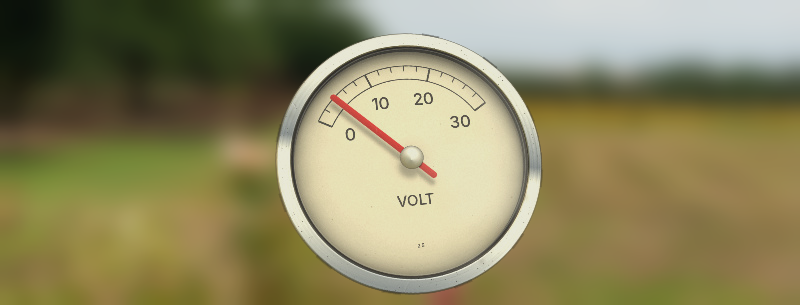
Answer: 4V
